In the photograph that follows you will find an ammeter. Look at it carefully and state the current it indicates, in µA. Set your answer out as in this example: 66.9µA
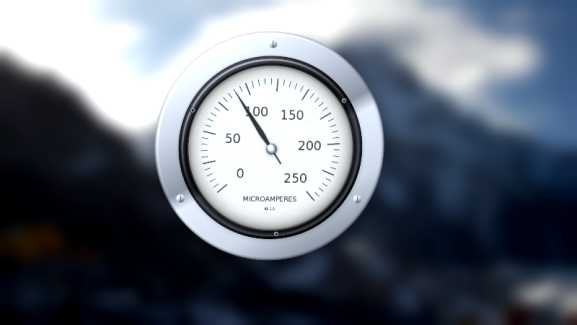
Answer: 90µA
